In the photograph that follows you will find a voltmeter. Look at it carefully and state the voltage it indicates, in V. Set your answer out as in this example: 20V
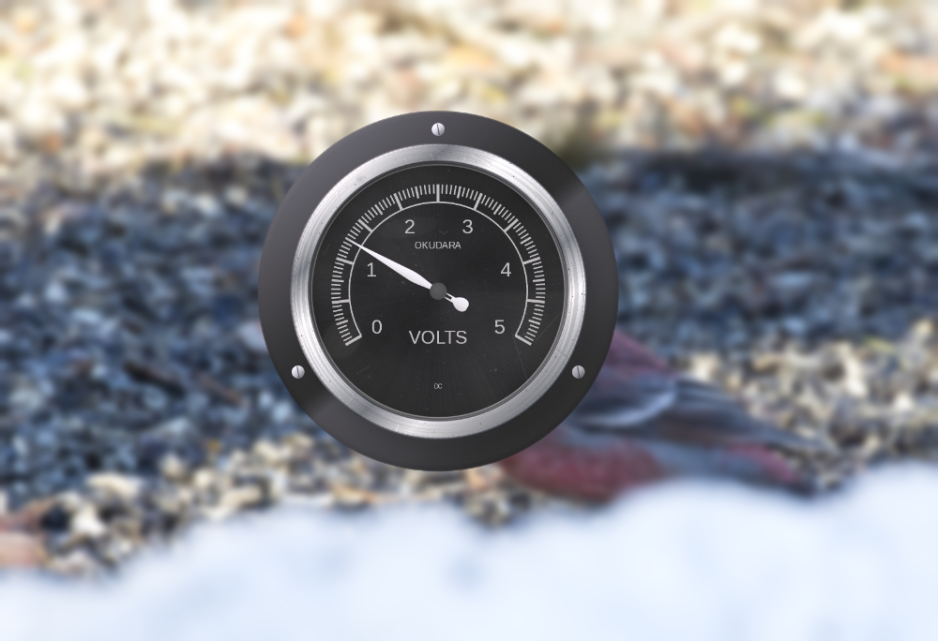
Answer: 1.25V
